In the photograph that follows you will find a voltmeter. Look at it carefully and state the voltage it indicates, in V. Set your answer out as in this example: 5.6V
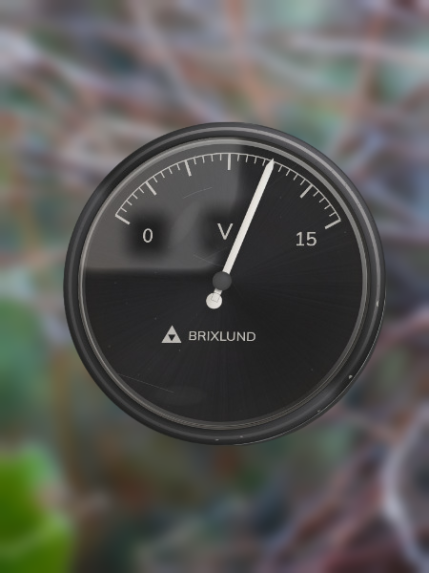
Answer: 10V
